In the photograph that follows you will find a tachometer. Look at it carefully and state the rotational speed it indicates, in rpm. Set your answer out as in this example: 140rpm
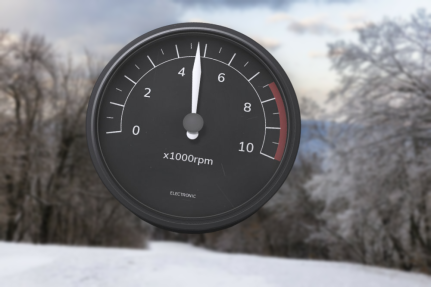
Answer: 4750rpm
